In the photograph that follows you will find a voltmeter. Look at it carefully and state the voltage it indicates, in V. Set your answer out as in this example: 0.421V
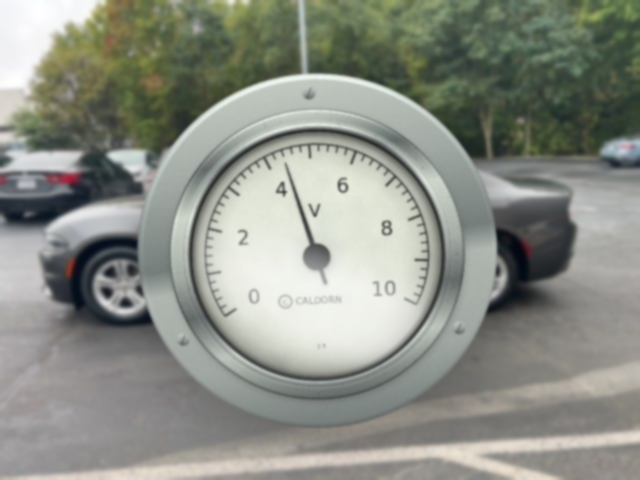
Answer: 4.4V
